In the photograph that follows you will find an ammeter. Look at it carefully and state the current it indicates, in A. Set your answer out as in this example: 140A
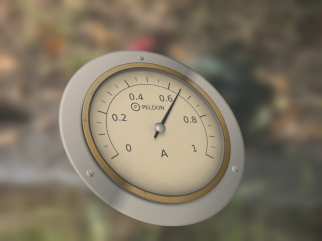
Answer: 0.65A
